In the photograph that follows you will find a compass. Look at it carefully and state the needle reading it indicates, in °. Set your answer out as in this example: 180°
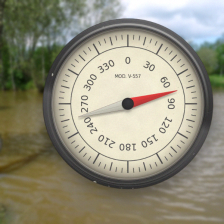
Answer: 75°
